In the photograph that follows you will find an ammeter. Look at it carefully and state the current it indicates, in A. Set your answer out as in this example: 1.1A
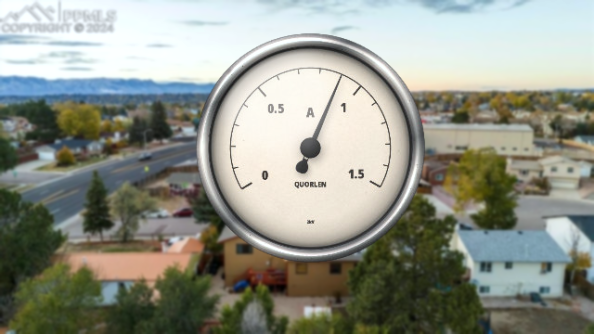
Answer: 0.9A
